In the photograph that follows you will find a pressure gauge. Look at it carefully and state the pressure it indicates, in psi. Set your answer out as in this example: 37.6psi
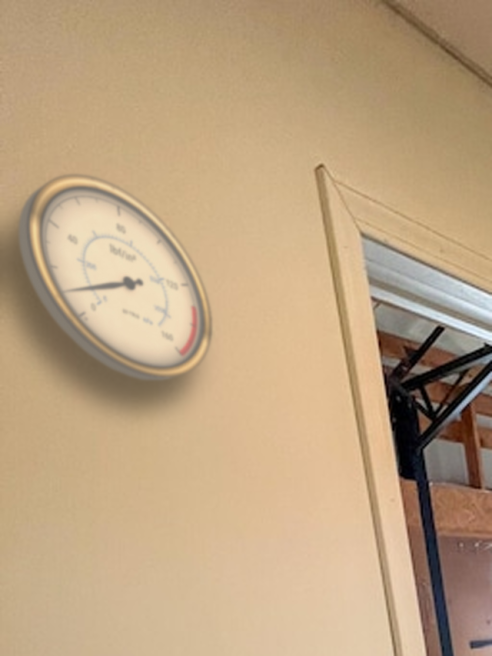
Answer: 10psi
